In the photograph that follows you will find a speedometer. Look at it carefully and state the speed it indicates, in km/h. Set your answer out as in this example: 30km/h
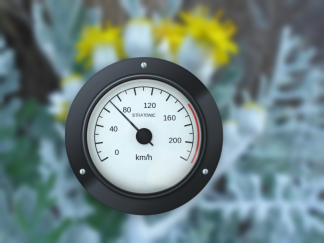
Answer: 70km/h
